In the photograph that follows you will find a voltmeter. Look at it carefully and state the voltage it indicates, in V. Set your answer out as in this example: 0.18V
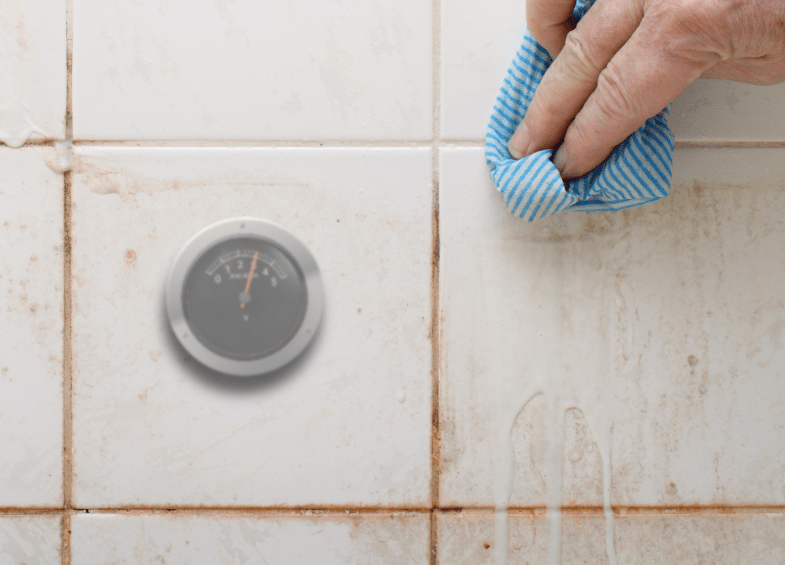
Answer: 3V
